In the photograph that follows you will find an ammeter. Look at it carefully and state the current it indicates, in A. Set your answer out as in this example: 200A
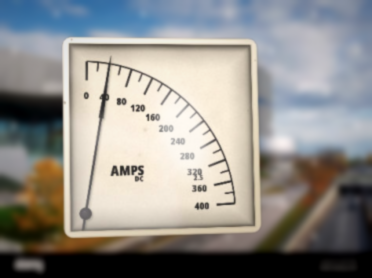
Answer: 40A
